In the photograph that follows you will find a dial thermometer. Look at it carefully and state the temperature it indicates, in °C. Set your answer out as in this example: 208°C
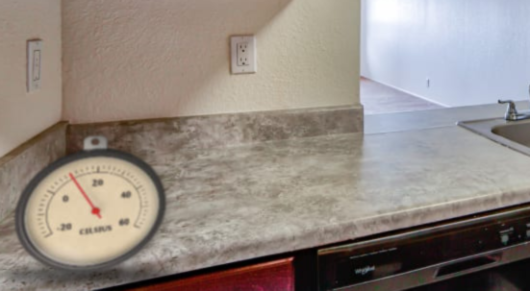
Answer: 10°C
